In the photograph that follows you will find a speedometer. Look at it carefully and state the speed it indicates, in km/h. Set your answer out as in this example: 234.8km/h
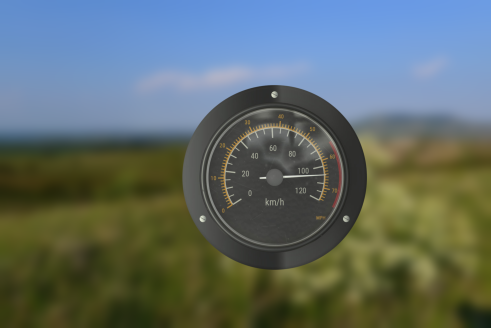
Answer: 105km/h
